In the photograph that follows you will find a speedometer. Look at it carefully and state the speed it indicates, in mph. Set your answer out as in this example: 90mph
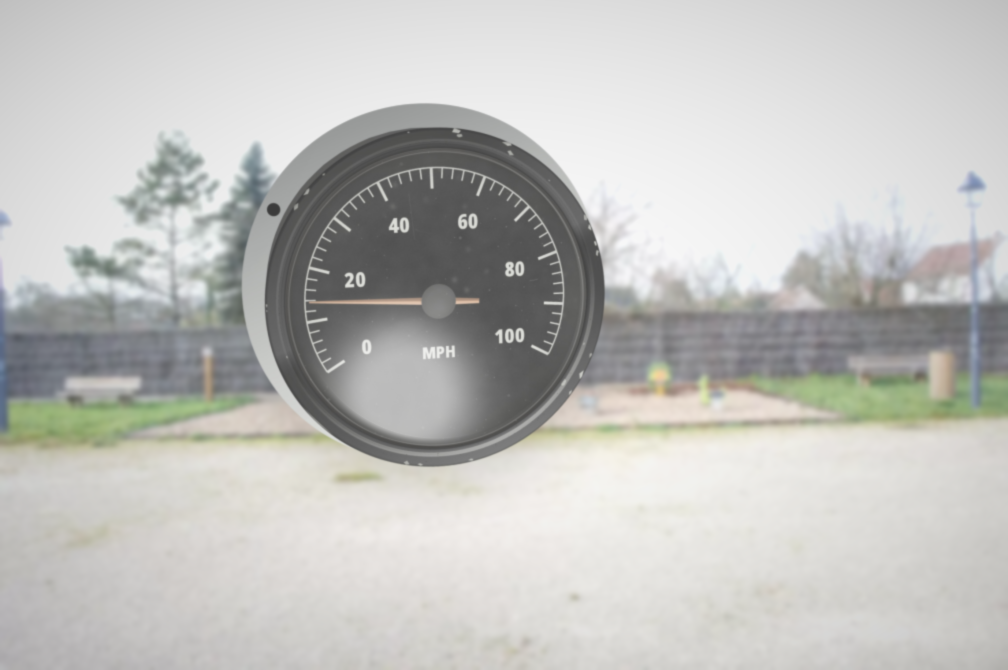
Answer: 14mph
